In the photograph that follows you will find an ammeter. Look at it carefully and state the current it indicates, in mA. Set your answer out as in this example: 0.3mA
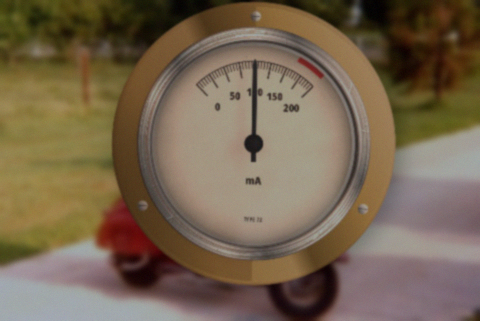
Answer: 100mA
